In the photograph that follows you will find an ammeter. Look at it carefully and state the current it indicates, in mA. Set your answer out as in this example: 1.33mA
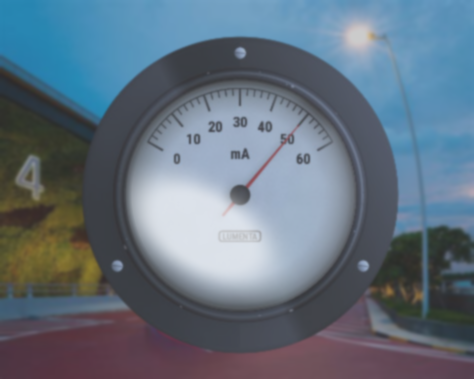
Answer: 50mA
